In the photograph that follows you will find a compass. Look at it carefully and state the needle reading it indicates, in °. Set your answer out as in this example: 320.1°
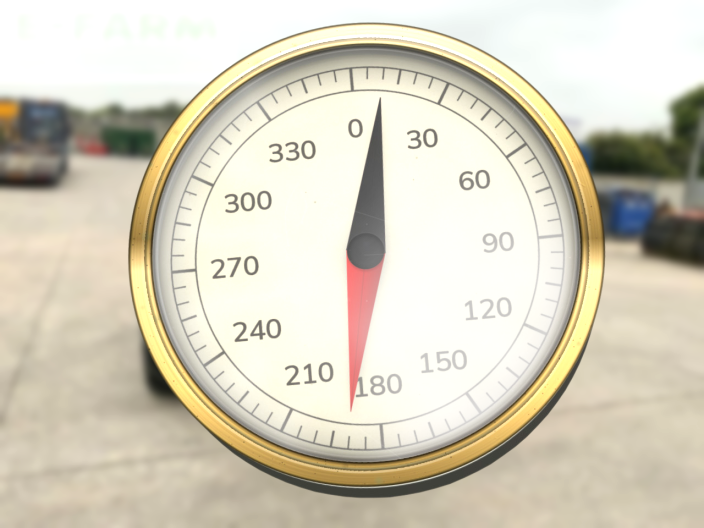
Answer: 190°
